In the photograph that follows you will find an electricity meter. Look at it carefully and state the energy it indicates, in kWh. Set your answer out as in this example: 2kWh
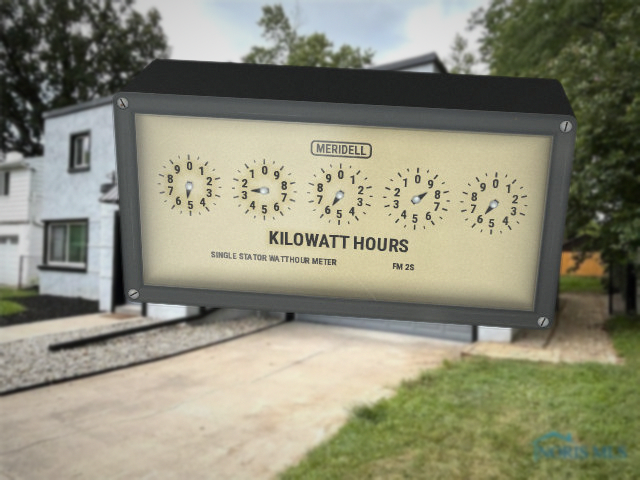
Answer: 52586kWh
